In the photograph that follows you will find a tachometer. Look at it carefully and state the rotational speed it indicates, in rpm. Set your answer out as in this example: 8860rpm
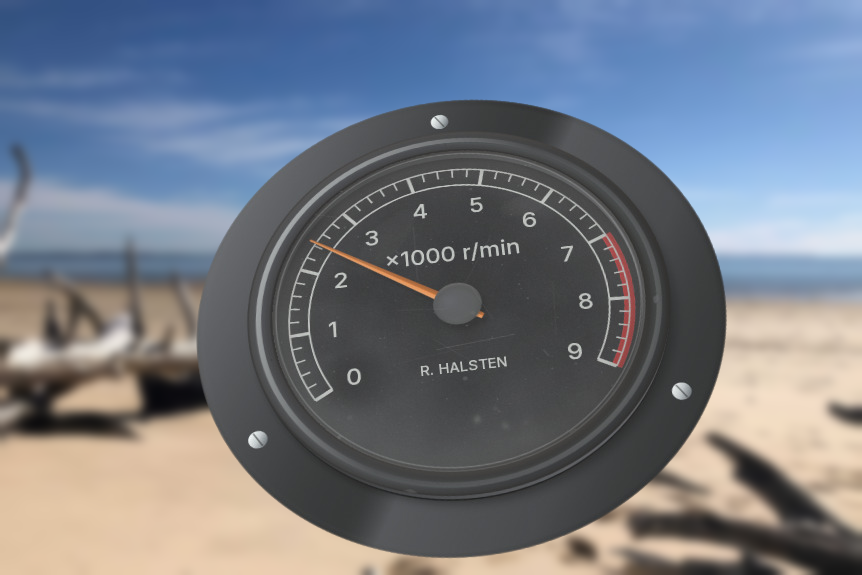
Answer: 2400rpm
